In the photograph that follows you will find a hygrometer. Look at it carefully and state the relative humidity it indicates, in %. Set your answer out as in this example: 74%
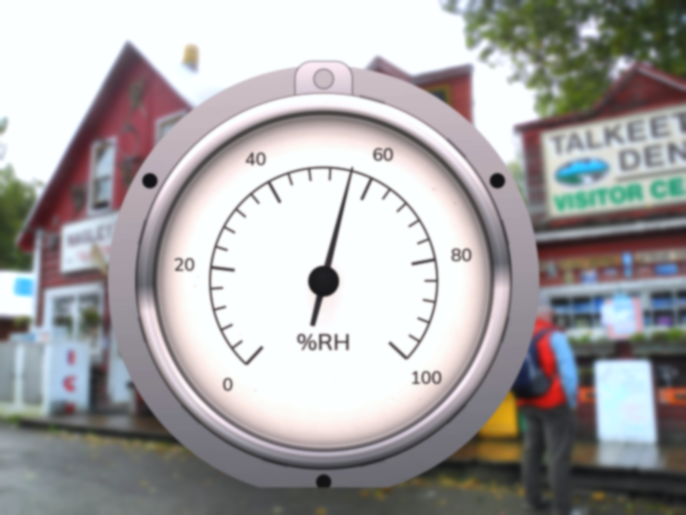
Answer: 56%
